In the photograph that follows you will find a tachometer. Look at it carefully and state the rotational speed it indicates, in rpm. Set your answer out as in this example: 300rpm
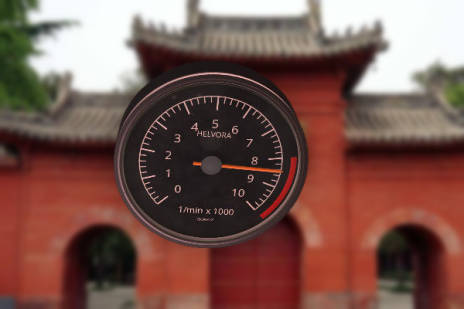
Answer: 8400rpm
